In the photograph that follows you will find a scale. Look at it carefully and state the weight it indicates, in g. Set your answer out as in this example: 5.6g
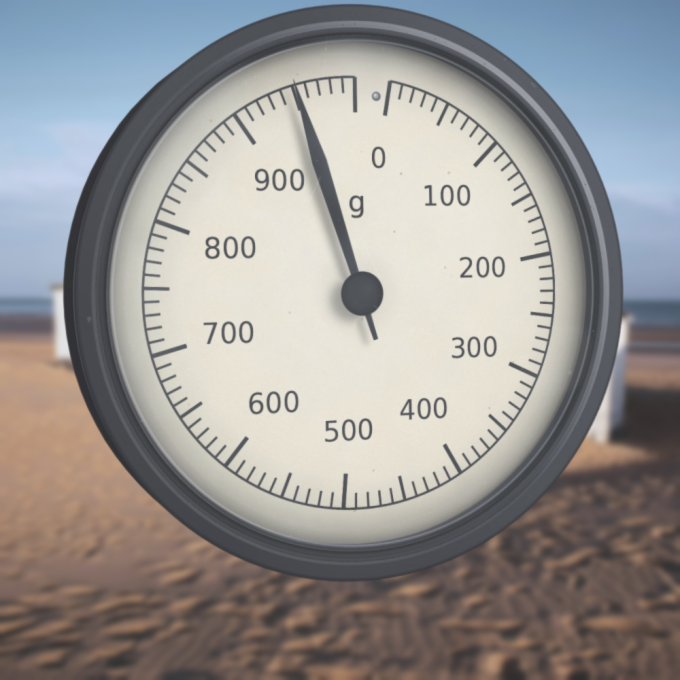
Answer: 950g
